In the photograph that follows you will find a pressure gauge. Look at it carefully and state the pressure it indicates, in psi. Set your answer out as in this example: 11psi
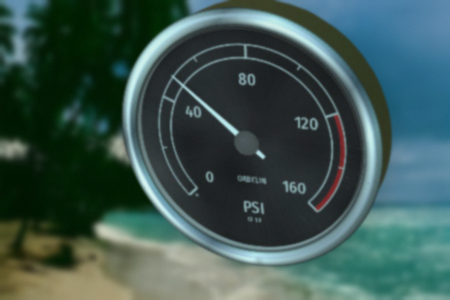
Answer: 50psi
